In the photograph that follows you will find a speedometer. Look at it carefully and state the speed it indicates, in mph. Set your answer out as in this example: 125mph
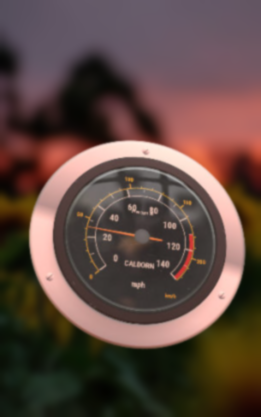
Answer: 25mph
